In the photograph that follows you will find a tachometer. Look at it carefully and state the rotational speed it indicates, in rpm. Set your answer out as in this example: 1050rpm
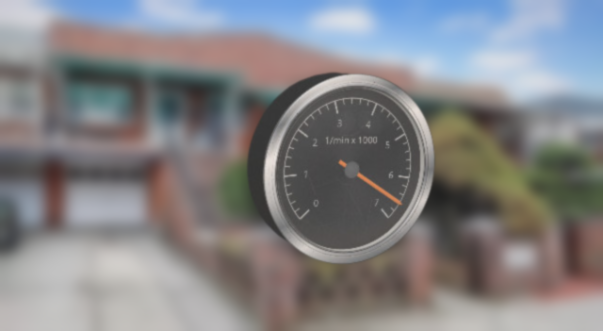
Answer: 6600rpm
